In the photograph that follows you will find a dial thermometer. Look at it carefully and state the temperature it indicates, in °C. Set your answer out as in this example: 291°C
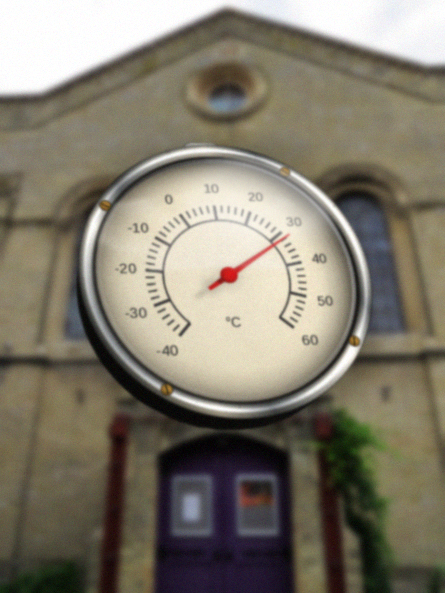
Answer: 32°C
